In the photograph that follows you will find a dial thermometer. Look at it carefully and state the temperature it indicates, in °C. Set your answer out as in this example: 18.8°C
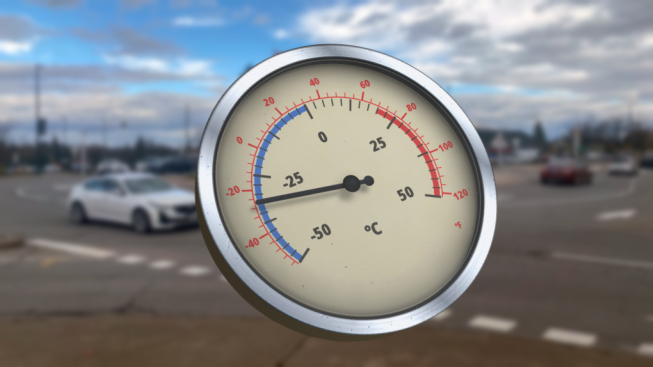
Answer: -32.5°C
